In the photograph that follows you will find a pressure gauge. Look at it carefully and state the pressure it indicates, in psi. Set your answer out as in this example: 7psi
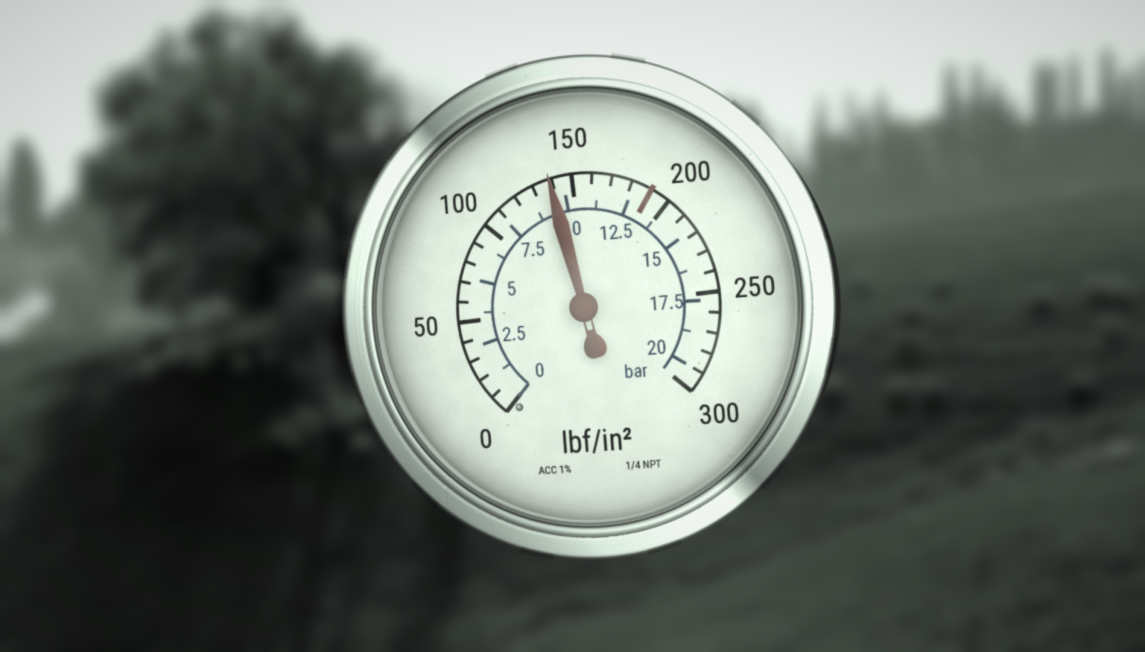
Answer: 140psi
